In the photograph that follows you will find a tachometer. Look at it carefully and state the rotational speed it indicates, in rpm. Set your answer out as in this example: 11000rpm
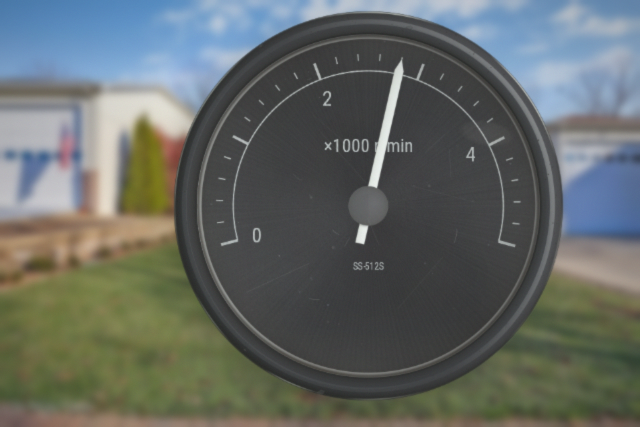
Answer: 2800rpm
